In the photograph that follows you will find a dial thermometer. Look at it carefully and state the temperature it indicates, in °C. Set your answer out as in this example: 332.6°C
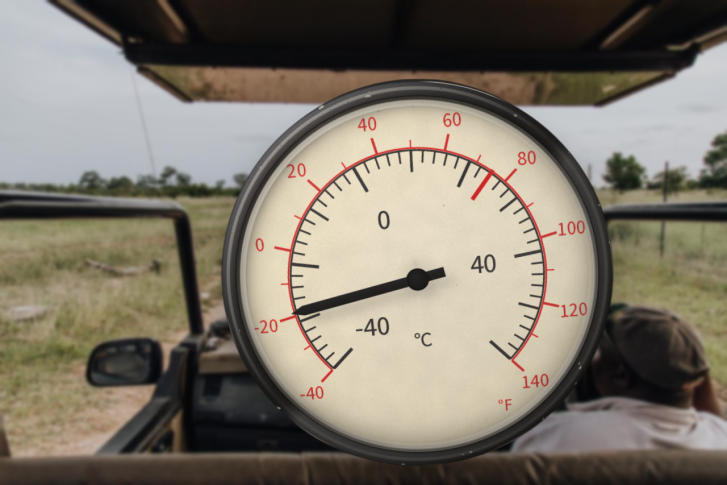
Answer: -28°C
